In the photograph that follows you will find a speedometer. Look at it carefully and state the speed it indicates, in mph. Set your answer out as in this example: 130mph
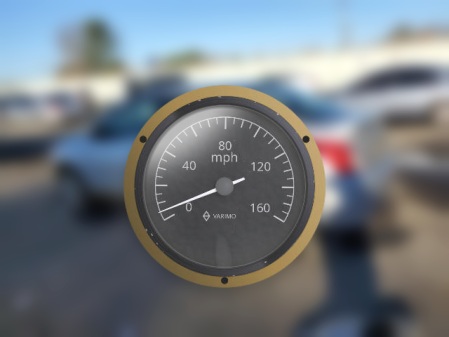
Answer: 5mph
